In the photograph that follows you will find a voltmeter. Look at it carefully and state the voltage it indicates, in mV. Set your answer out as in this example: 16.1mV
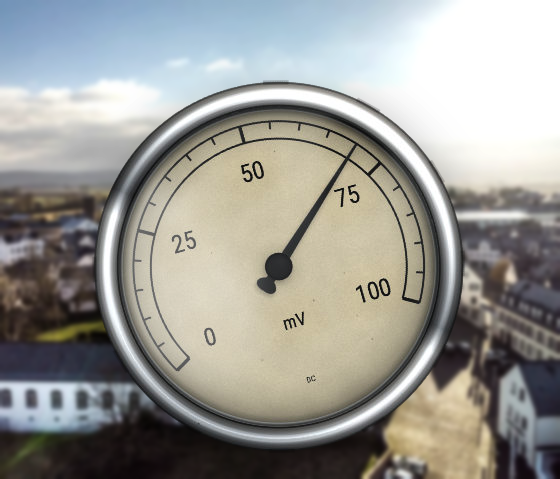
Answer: 70mV
